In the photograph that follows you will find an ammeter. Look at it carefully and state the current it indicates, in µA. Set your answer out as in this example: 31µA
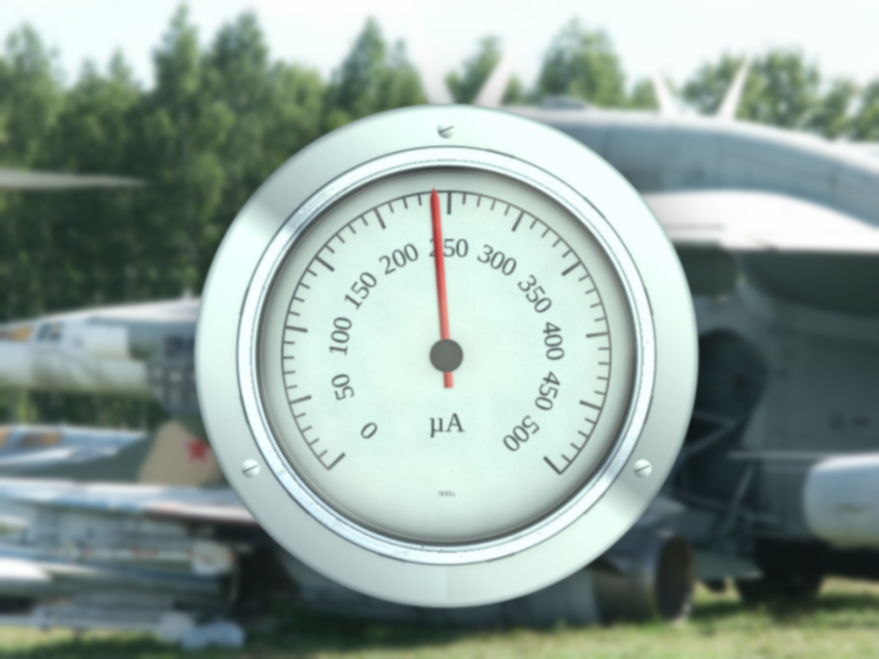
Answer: 240µA
